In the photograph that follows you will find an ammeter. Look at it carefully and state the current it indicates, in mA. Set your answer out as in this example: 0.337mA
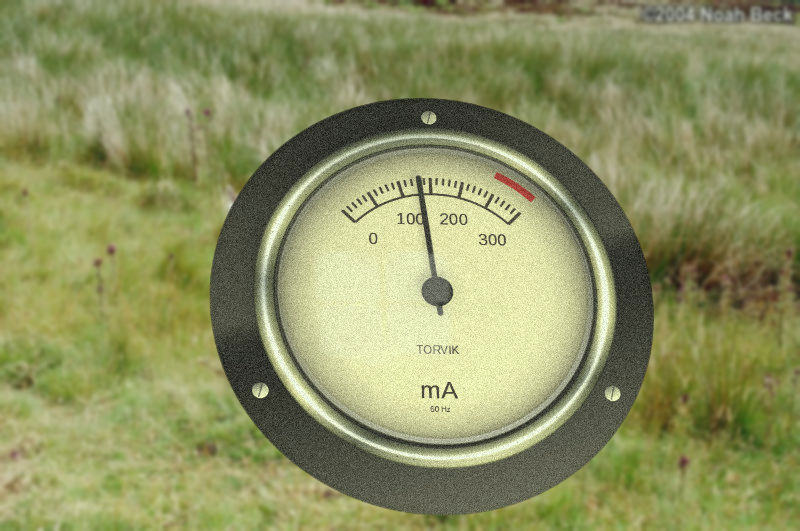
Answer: 130mA
